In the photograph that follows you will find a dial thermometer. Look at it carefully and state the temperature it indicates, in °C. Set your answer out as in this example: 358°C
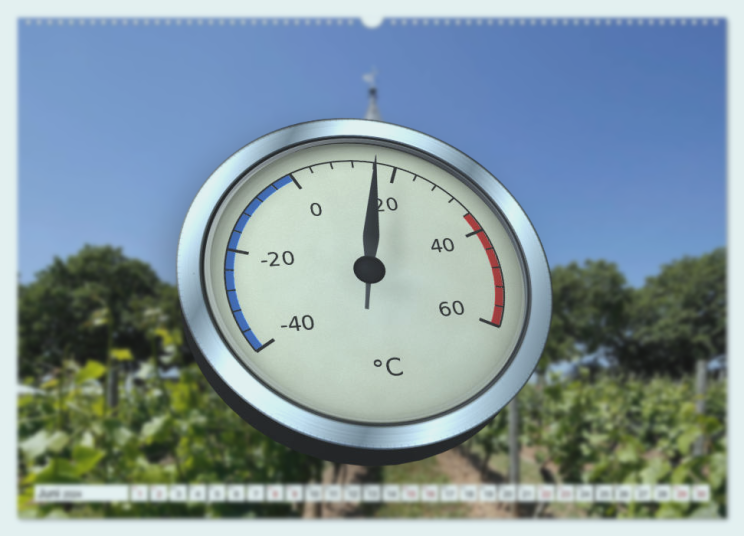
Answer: 16°C
